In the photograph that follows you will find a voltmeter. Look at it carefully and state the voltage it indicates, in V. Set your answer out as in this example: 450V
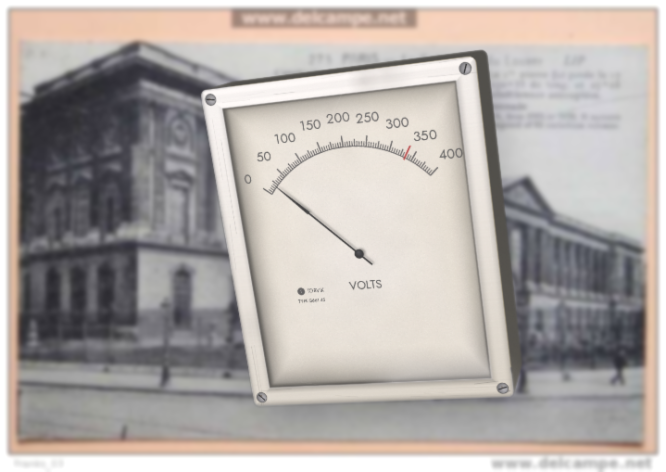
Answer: 25V
